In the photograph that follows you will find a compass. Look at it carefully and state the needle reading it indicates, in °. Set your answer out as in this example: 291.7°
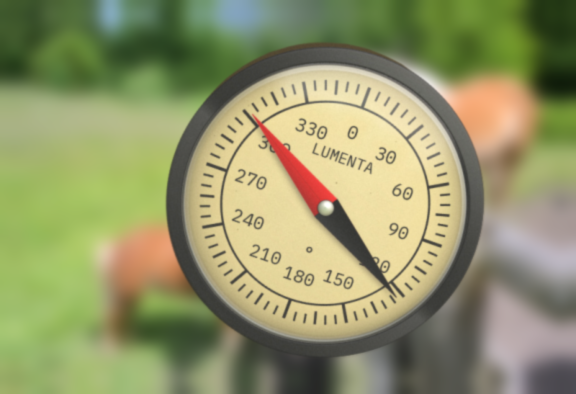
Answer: 302.5°
